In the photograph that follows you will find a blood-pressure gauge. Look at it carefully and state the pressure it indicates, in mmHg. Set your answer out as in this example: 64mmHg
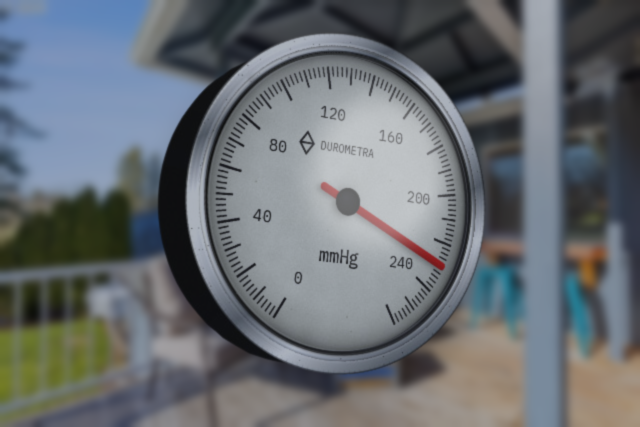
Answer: 230mmHg
